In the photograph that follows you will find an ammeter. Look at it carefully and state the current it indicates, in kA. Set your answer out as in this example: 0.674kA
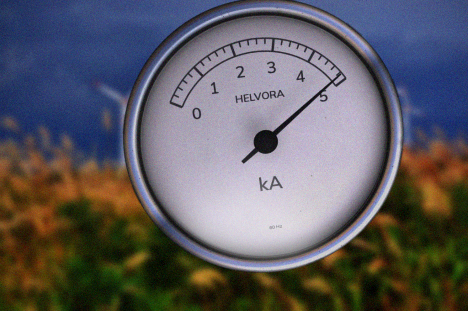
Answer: 4.8kA
